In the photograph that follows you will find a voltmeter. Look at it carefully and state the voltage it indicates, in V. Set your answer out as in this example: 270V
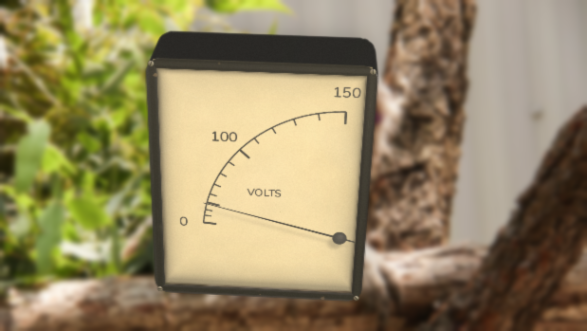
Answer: 50V
